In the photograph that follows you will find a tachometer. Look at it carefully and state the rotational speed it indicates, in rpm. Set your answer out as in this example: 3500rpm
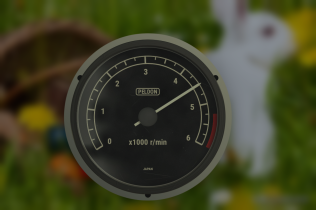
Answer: 4500rpm
